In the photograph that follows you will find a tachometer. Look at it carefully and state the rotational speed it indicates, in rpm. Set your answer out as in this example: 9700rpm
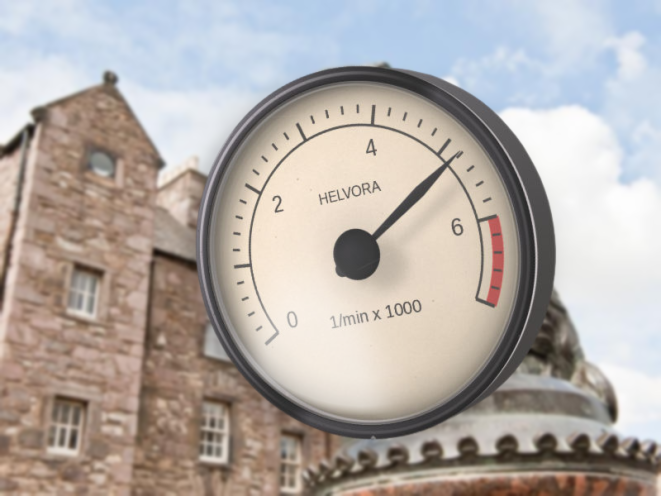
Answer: 5200rpm
